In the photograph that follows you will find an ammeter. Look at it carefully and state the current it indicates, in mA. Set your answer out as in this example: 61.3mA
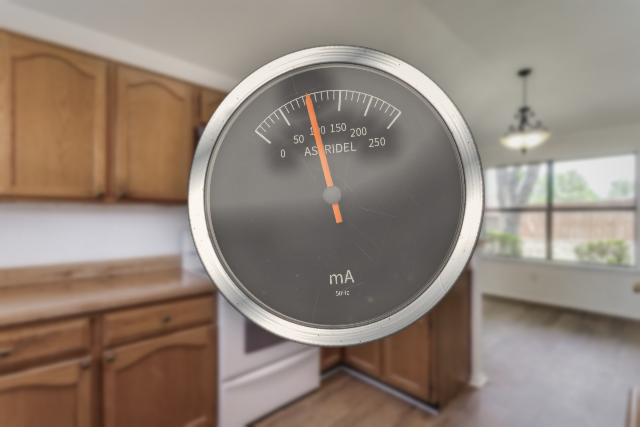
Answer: 100mA
